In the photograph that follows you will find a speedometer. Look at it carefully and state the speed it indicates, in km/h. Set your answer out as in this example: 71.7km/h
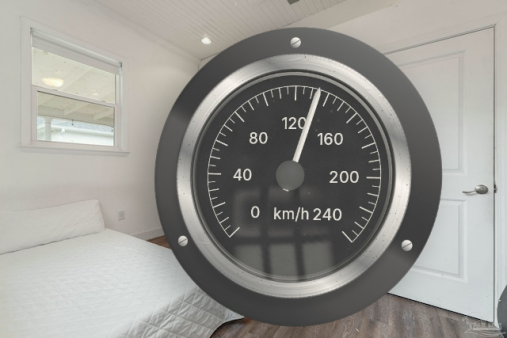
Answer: 135km/h
